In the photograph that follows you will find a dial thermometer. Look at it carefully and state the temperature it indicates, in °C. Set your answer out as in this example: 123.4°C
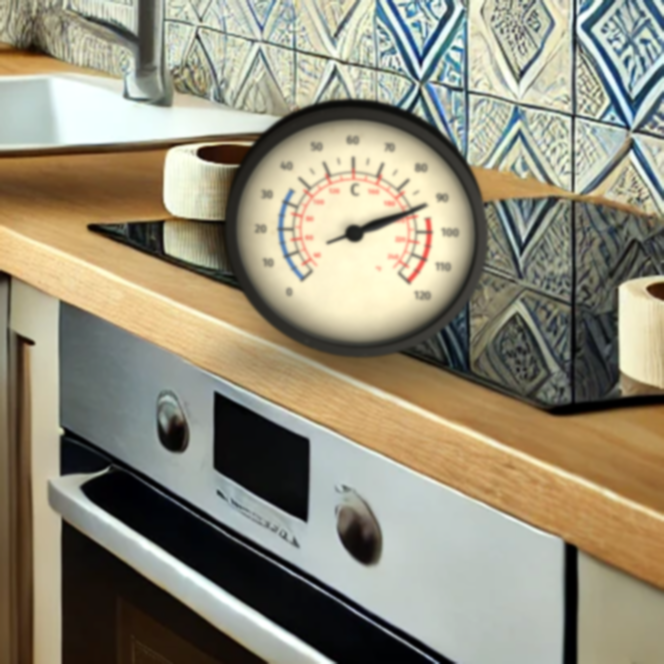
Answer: 90°C
